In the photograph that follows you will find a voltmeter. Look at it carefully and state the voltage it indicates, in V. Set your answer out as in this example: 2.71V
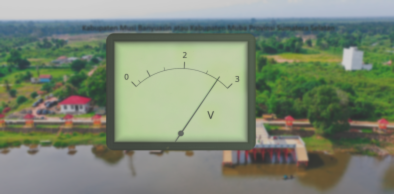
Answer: 2.75V
